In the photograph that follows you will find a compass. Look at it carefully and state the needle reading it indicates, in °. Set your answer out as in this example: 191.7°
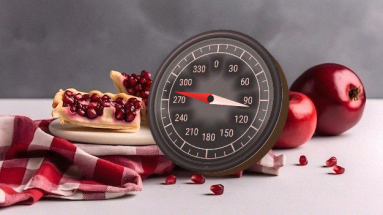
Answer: 280°
